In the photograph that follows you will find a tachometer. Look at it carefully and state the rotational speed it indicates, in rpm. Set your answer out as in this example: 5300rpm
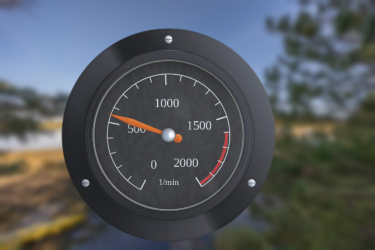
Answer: 550rpm
